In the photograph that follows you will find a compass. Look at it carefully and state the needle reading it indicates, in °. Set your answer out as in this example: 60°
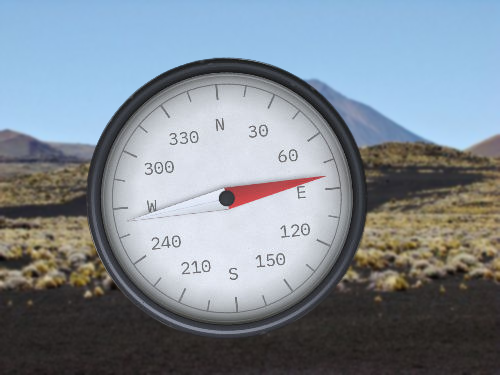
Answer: 82.5°
